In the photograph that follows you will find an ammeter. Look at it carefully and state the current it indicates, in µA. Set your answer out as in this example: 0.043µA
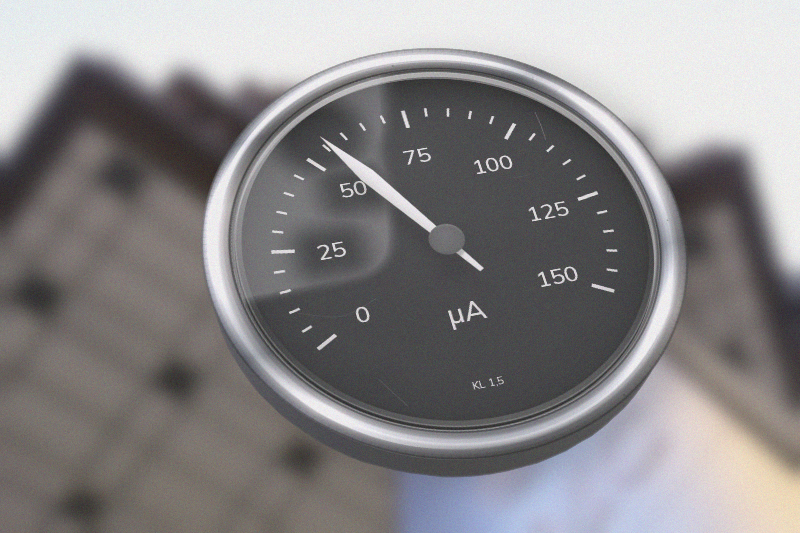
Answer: 55µA
